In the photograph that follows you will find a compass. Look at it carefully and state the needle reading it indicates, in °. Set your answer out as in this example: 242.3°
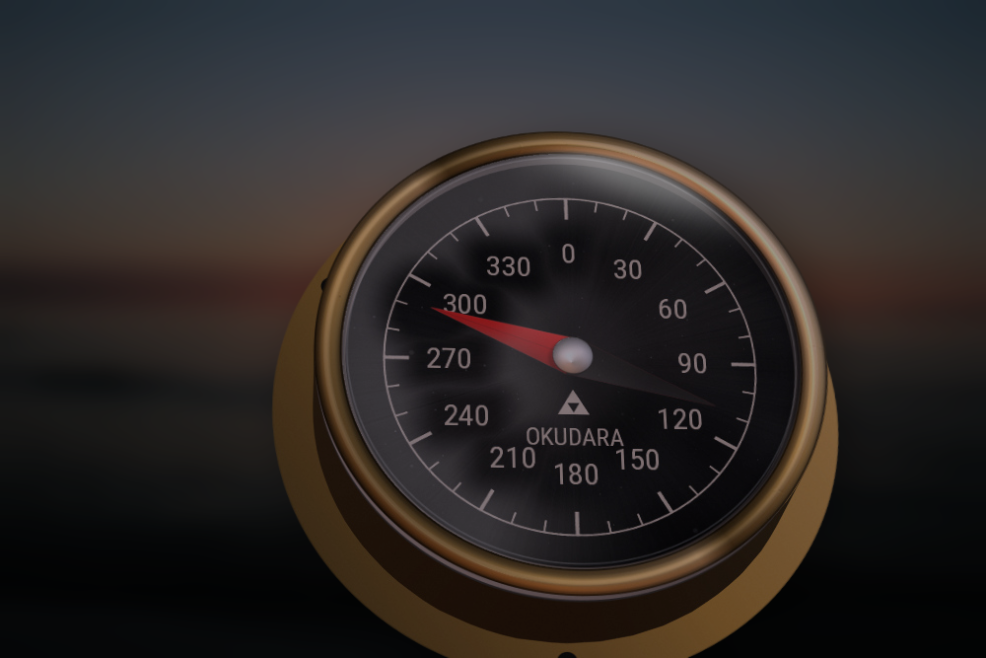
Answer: 290°
